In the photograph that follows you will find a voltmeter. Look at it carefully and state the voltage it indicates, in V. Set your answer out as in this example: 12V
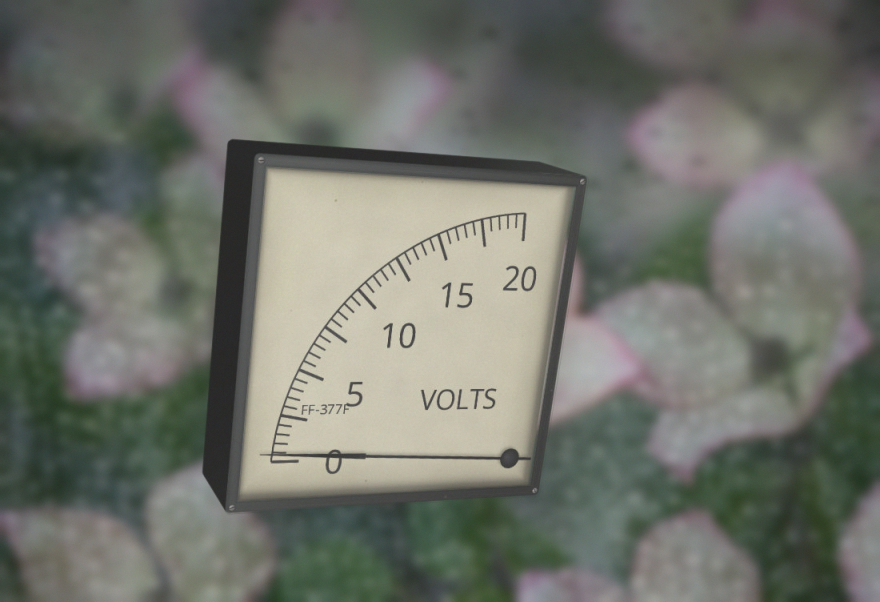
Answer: 0.5V
